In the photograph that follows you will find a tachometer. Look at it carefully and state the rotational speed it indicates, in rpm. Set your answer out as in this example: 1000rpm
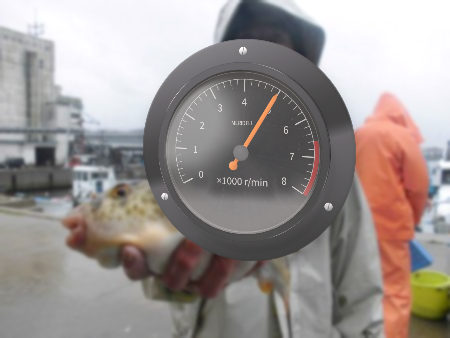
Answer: 5000rpm
